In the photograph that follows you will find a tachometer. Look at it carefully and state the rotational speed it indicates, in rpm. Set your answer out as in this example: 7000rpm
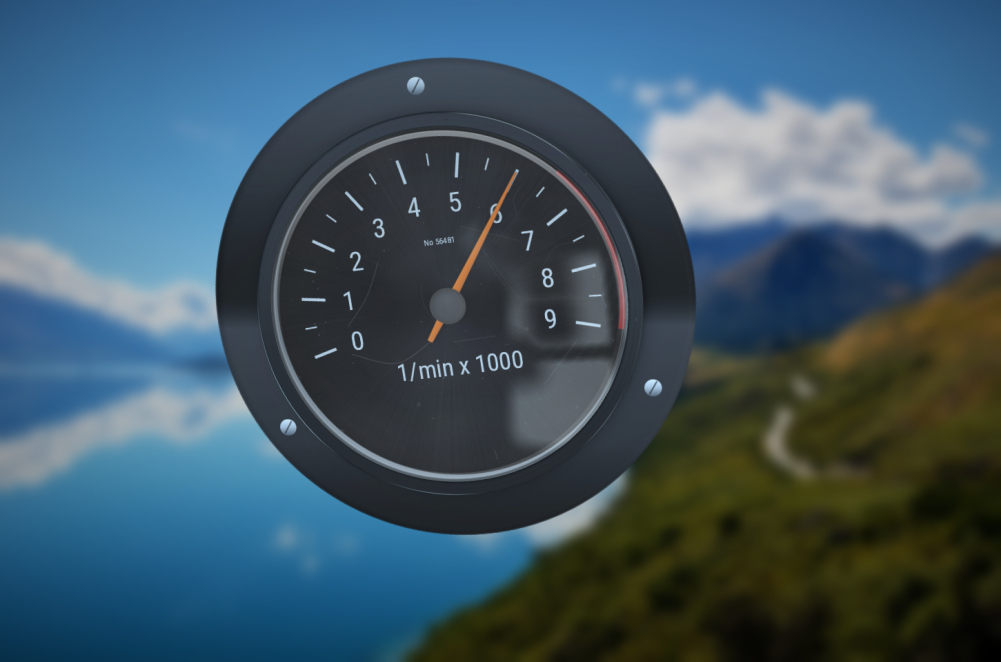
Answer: 6000rpm
